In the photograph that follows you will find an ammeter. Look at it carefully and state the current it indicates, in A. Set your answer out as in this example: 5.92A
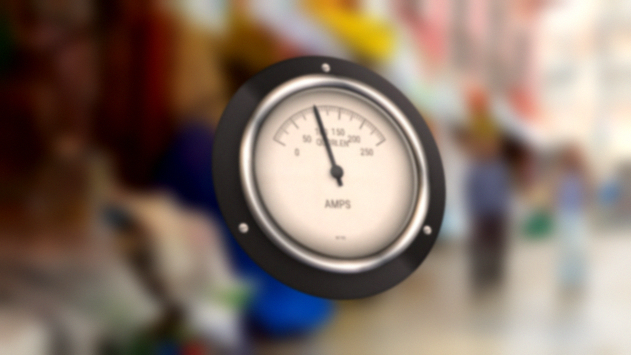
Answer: 100A
